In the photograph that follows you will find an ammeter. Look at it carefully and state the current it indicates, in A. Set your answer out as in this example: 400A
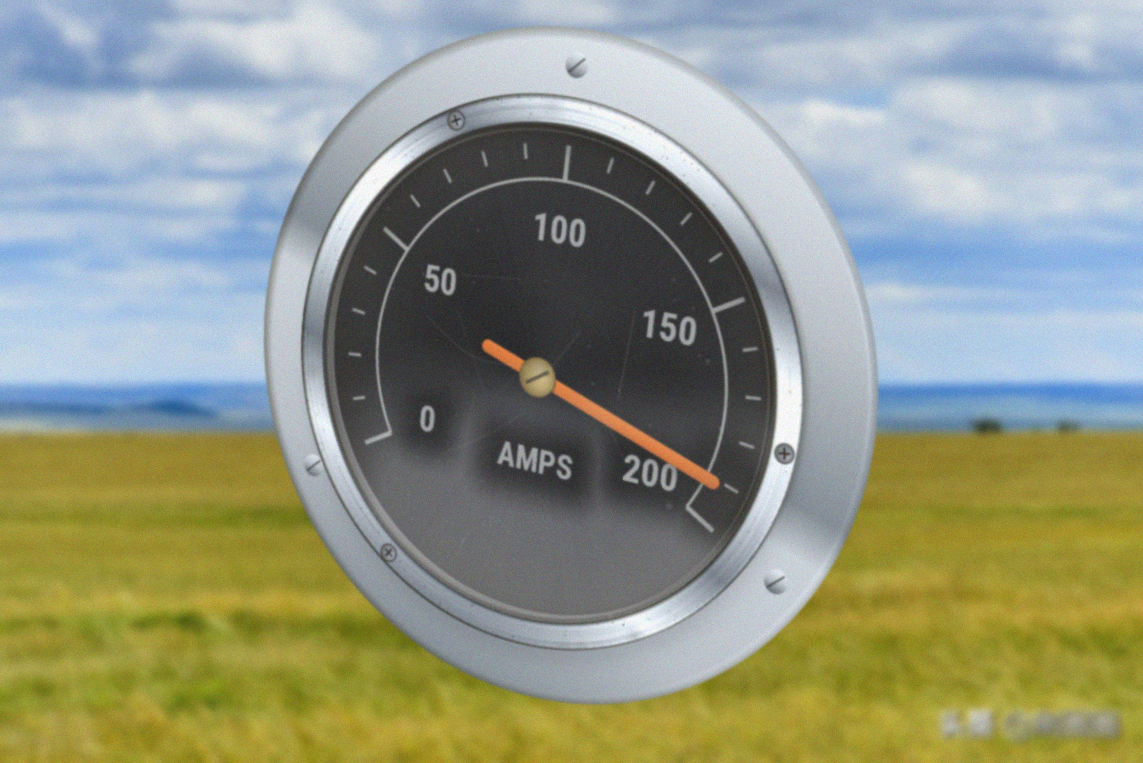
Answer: 190A
